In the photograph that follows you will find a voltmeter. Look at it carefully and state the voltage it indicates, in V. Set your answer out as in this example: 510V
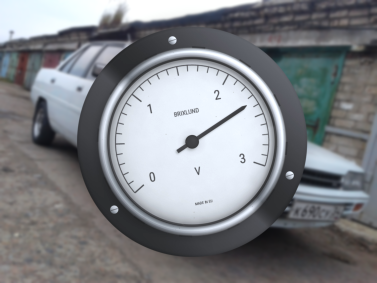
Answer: 2.35V
